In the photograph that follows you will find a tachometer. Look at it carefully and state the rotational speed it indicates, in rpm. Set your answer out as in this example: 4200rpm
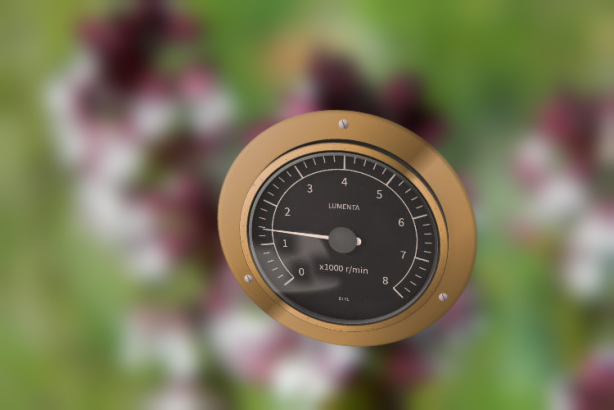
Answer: 1400rpm
